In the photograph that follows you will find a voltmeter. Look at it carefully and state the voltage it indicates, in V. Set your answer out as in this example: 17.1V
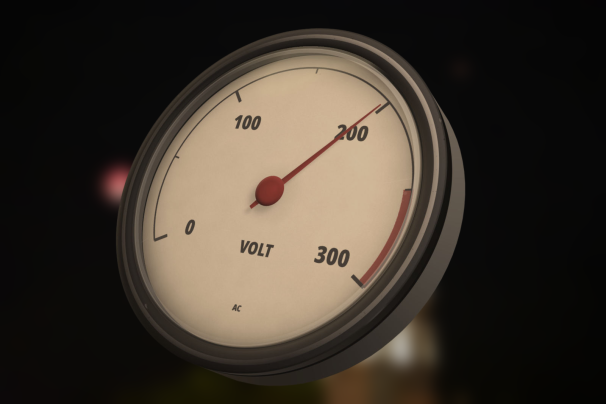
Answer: 200V
